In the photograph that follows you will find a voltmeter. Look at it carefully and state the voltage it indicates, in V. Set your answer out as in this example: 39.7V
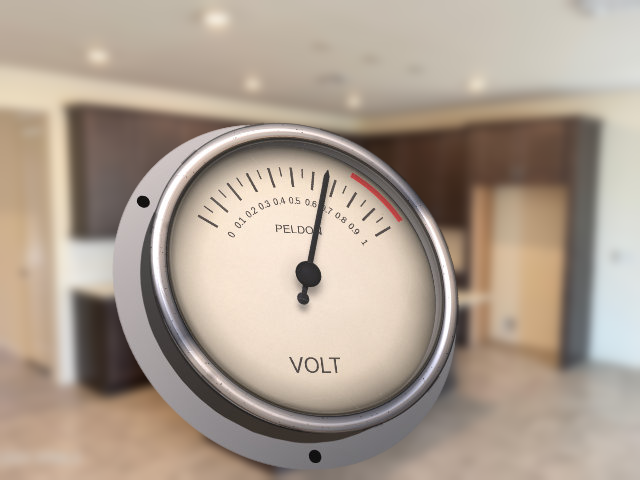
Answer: 0.65V
